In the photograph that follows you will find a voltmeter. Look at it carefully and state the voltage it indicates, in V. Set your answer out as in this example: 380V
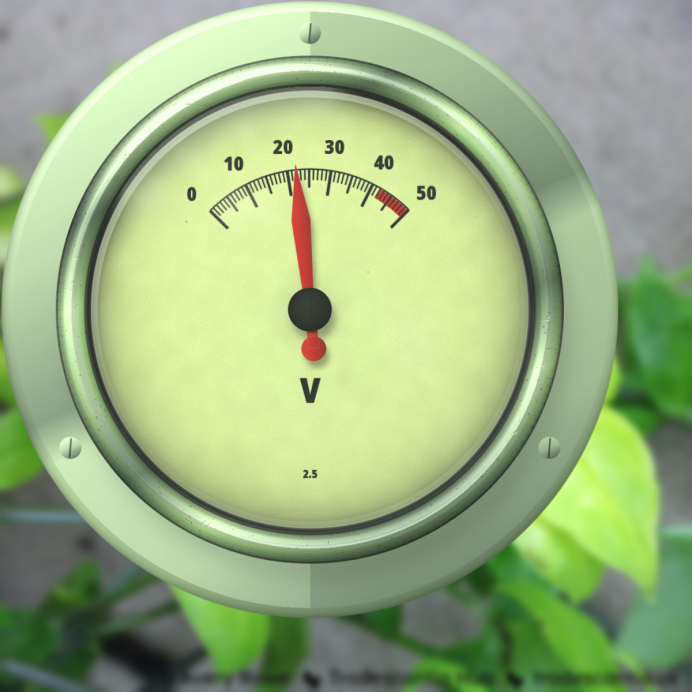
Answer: 22V
